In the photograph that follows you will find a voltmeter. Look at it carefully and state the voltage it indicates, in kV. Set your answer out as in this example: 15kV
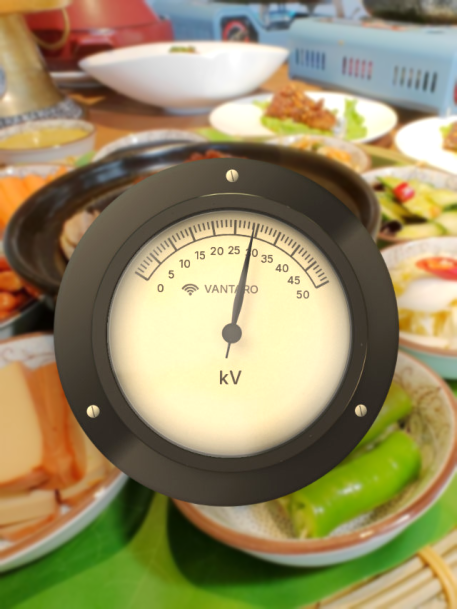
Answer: 29kV
